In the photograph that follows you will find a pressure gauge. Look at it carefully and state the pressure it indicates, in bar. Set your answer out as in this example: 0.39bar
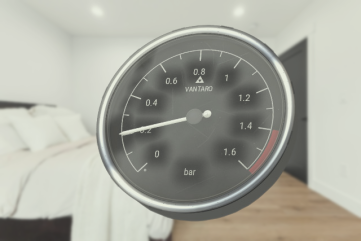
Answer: 0.2bar
